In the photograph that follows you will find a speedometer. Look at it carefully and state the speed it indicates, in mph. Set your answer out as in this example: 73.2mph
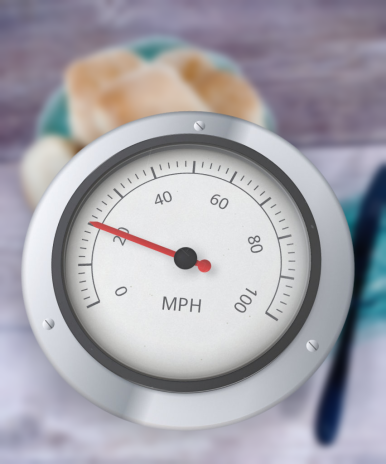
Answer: 20mph
